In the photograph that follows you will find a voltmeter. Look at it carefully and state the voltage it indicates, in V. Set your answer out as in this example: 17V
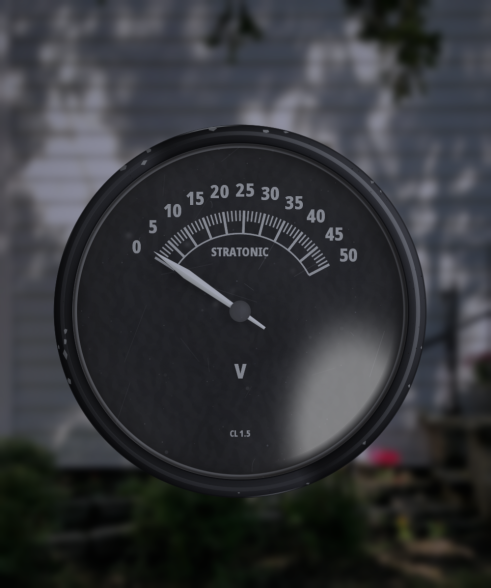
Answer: 1V
